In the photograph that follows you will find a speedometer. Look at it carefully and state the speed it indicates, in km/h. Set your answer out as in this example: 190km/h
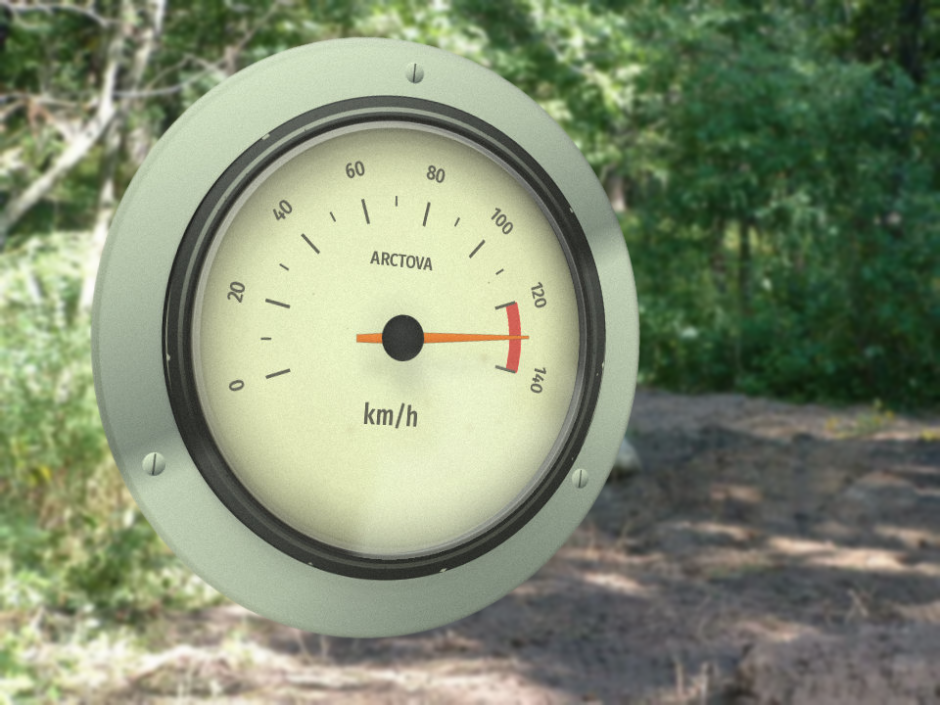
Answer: 130km/h
